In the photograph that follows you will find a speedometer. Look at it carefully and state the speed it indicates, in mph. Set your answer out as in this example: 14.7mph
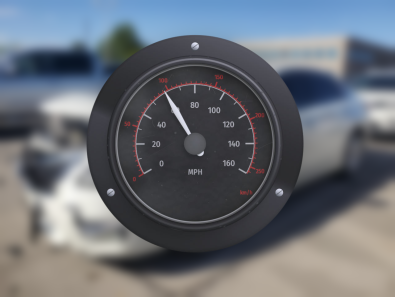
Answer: 60mph
